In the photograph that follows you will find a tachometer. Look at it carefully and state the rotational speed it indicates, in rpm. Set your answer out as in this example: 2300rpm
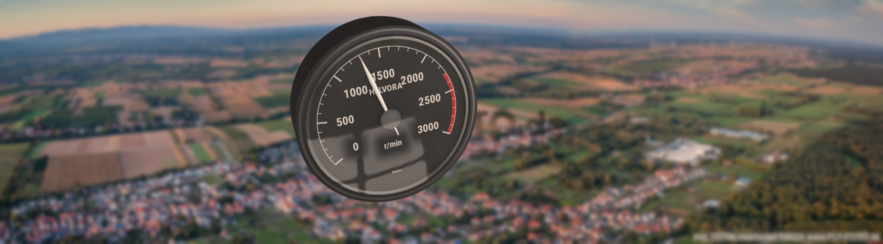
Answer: 1300rpm
